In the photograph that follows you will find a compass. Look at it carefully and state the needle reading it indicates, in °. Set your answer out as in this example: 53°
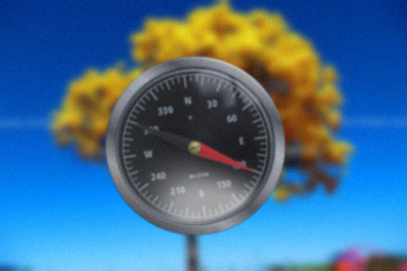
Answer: 120°
